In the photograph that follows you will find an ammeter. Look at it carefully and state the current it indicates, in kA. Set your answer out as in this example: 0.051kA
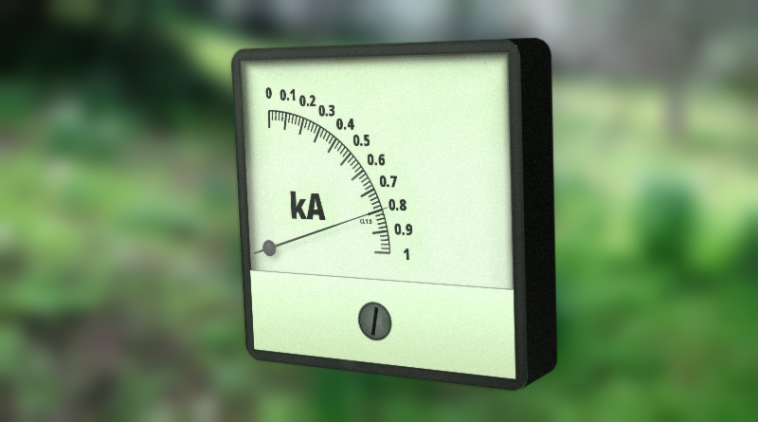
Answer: 0.8kA
